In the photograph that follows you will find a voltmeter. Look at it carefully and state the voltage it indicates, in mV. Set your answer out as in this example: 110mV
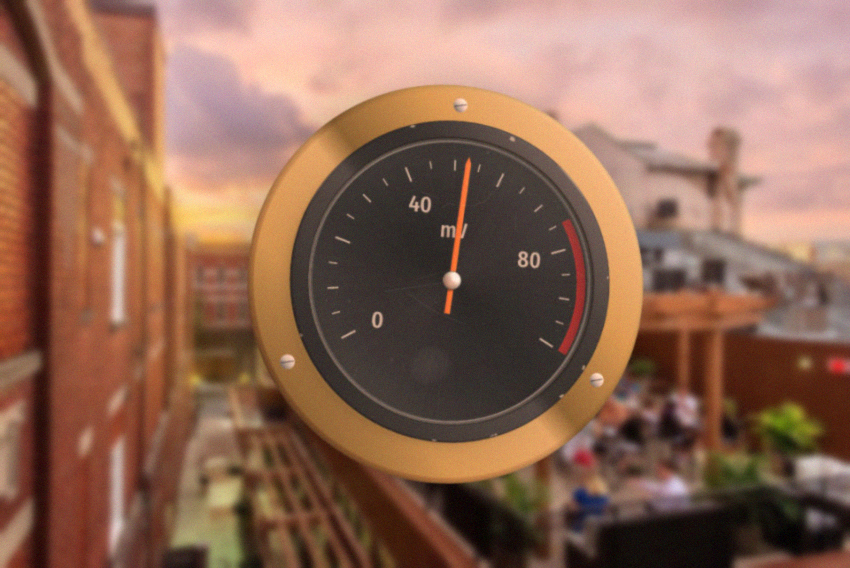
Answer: 52.5mV
